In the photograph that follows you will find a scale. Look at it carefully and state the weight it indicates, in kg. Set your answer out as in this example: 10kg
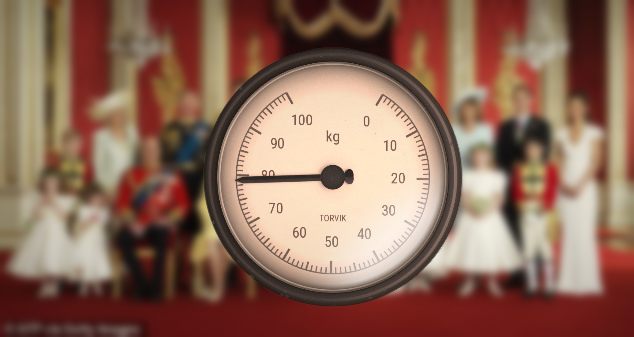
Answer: 79kg
